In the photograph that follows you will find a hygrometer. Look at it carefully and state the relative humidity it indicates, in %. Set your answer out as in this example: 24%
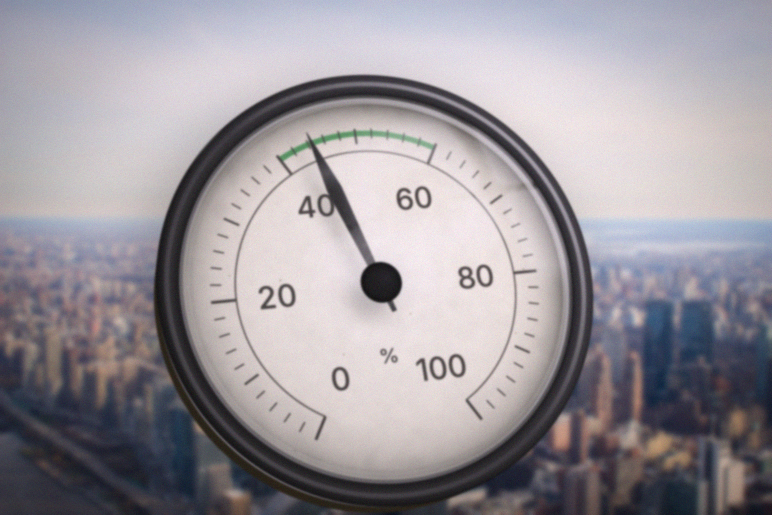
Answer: 44%
